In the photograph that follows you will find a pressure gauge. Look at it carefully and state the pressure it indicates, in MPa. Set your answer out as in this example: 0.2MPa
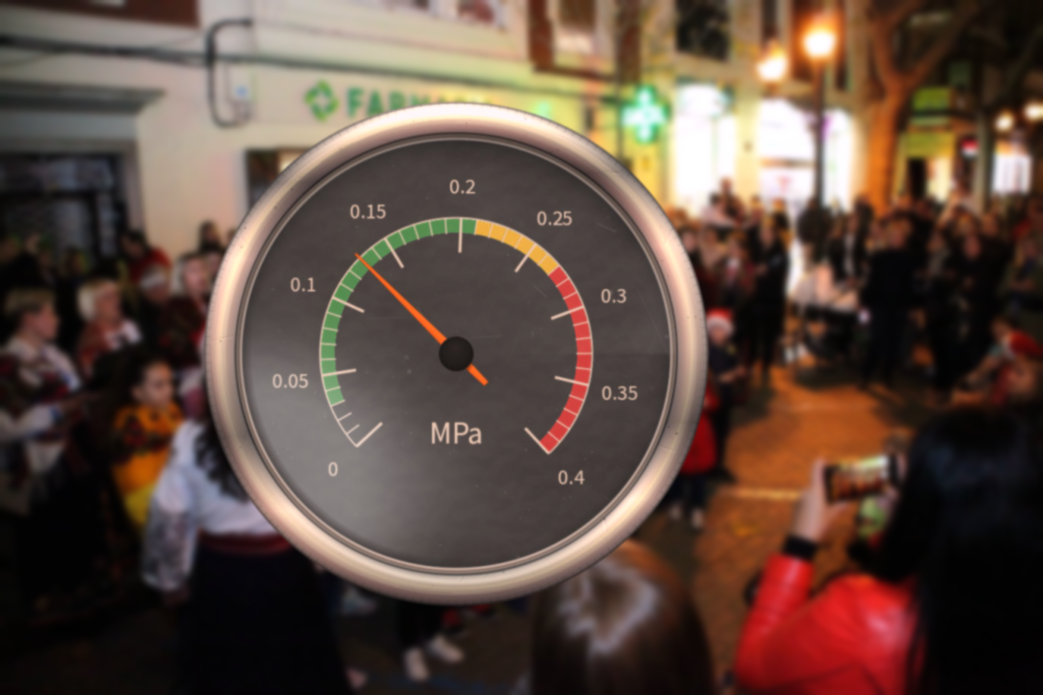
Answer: 0.13MPa
